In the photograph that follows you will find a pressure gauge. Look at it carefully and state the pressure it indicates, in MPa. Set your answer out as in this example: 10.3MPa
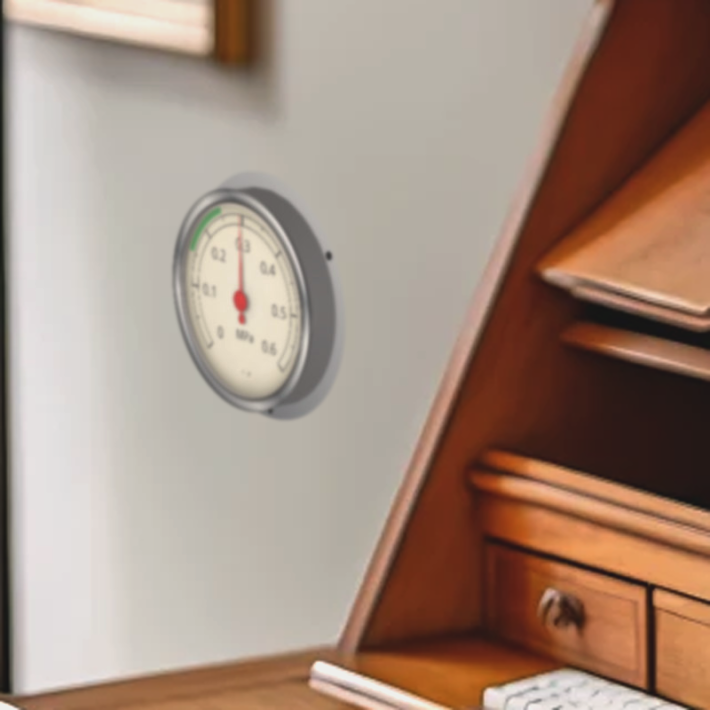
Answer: 0.3MPa
